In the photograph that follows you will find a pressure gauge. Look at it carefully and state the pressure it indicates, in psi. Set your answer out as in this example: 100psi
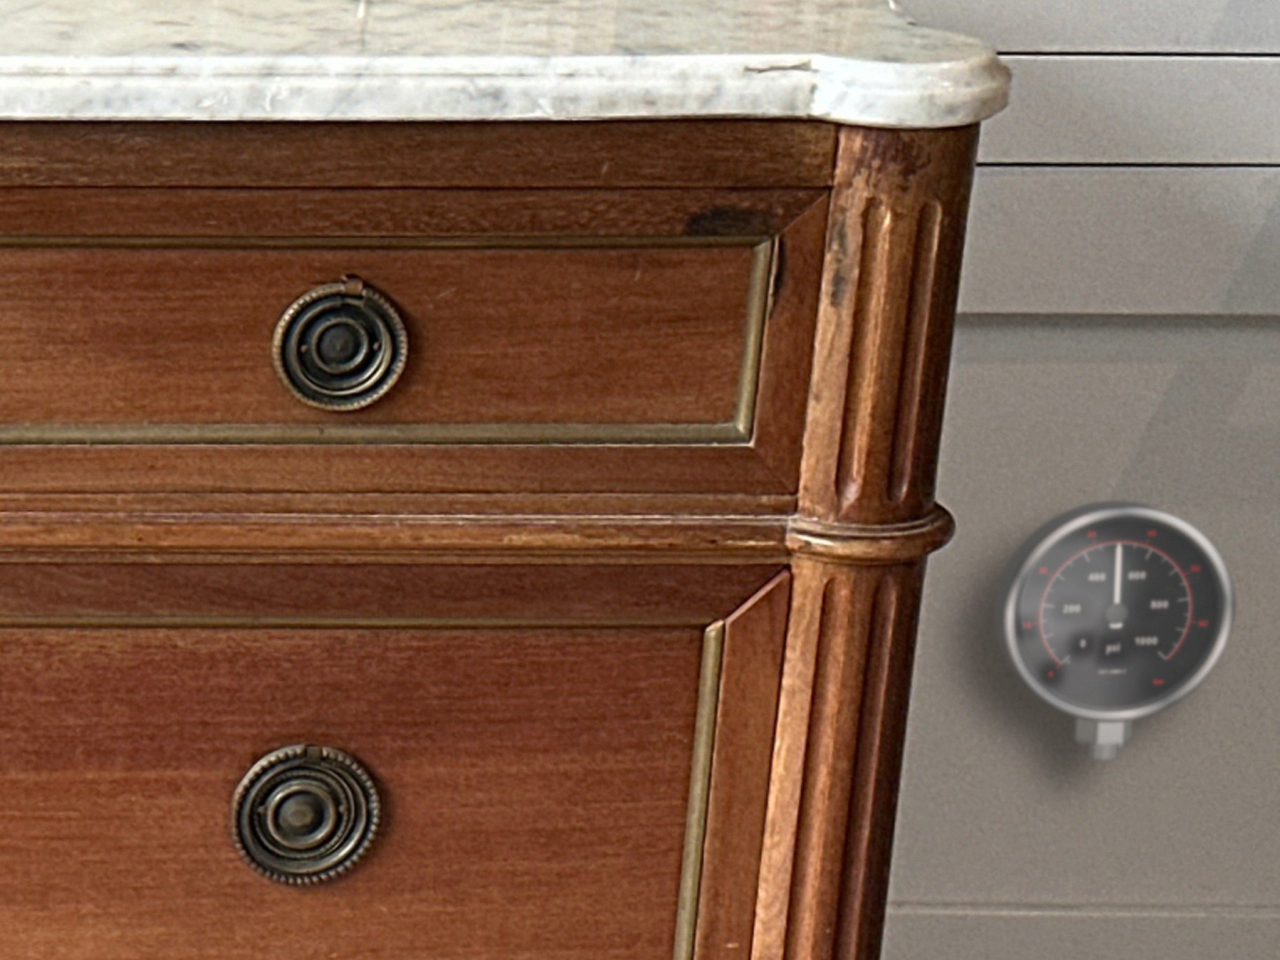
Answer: 500psi
